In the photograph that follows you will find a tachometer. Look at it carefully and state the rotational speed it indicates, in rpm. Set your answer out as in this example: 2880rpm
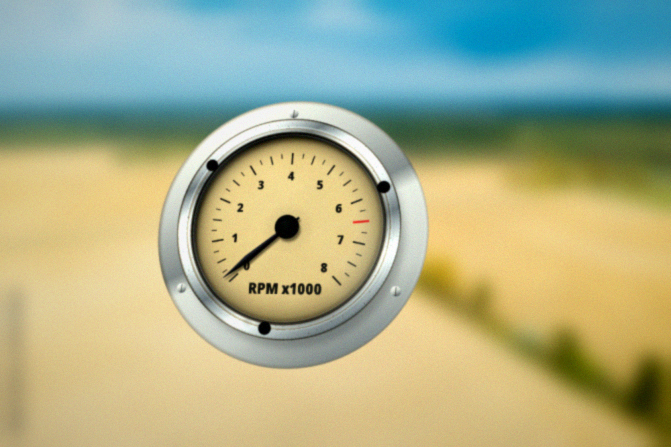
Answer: 125rpm
